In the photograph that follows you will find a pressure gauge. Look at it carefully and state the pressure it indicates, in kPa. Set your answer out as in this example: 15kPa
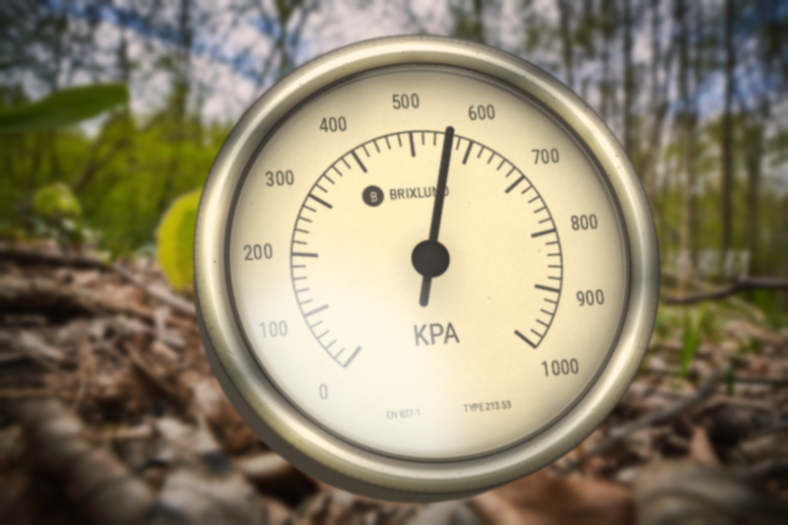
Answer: 560kPa
